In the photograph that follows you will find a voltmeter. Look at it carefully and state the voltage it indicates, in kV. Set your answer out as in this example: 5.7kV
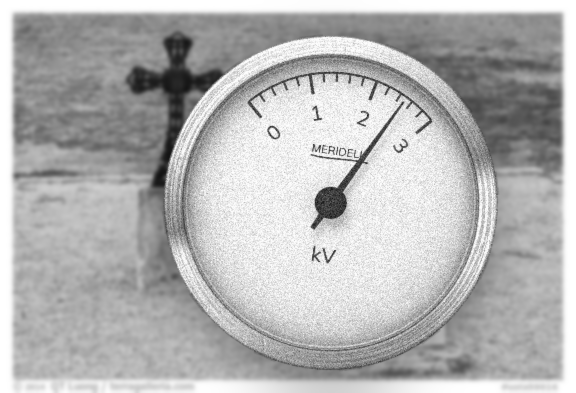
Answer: 2.5kV
